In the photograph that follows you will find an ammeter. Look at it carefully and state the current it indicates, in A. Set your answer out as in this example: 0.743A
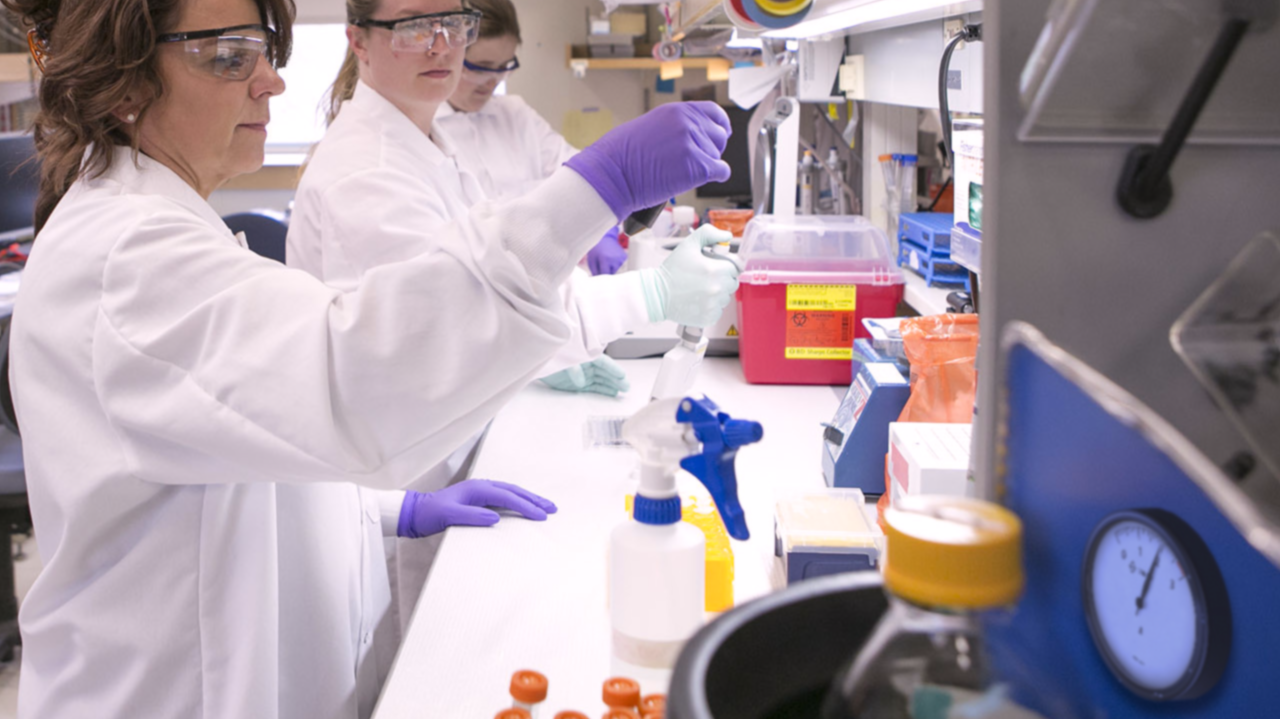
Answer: 2A
